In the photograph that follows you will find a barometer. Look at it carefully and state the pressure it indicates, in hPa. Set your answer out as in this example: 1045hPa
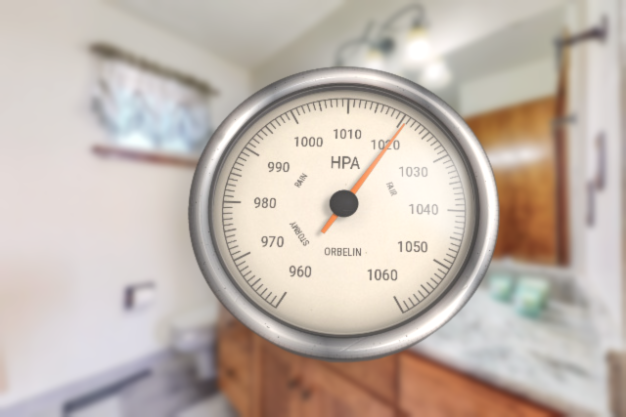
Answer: 1021hPa
